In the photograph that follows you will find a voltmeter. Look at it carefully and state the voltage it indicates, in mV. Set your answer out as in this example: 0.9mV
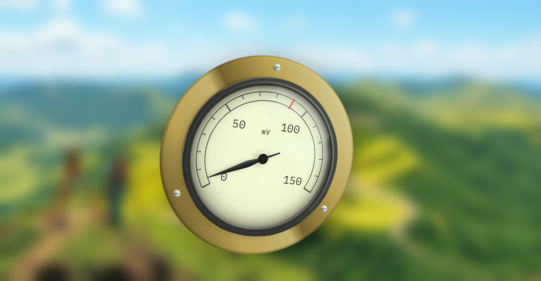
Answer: 5mV
